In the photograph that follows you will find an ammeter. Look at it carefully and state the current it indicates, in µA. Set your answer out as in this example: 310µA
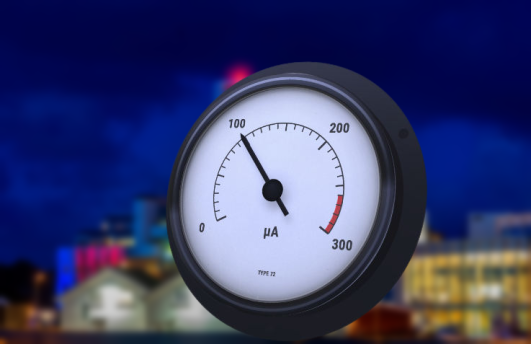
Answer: 100µA
